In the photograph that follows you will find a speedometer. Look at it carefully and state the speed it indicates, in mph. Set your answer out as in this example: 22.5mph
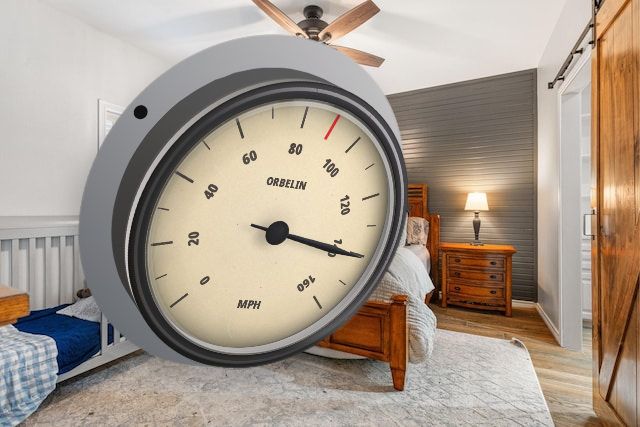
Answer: 140mph
